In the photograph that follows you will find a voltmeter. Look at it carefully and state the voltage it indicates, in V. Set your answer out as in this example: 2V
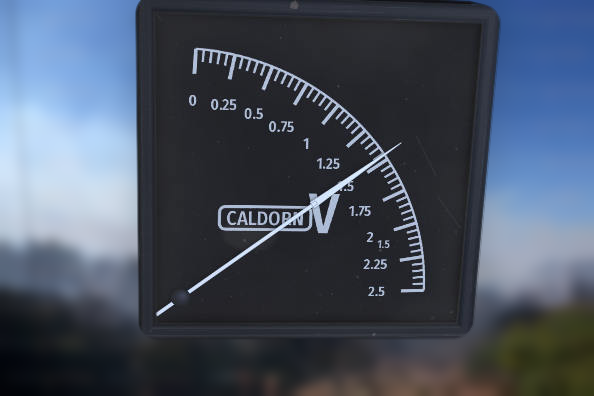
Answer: 1.45V
